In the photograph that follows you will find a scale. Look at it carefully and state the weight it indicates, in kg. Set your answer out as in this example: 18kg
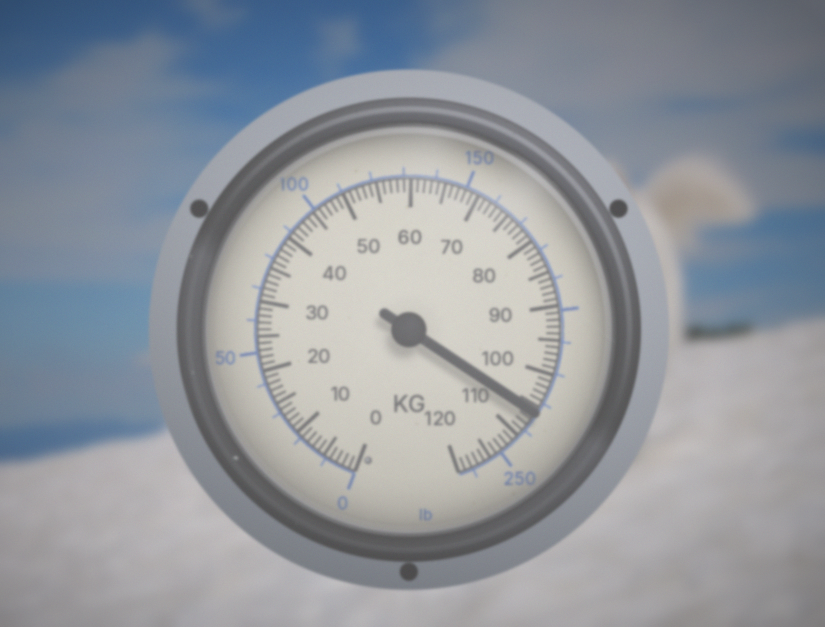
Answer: 106kg
